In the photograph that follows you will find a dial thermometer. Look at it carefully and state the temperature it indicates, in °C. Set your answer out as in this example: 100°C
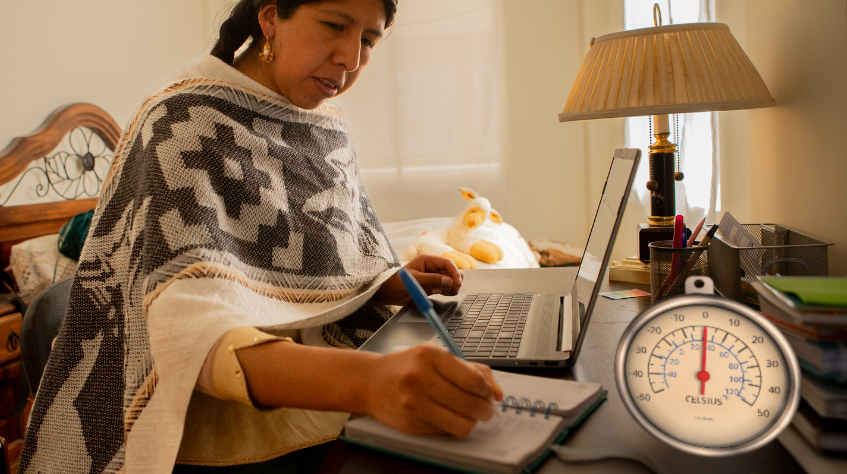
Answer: 0°C
